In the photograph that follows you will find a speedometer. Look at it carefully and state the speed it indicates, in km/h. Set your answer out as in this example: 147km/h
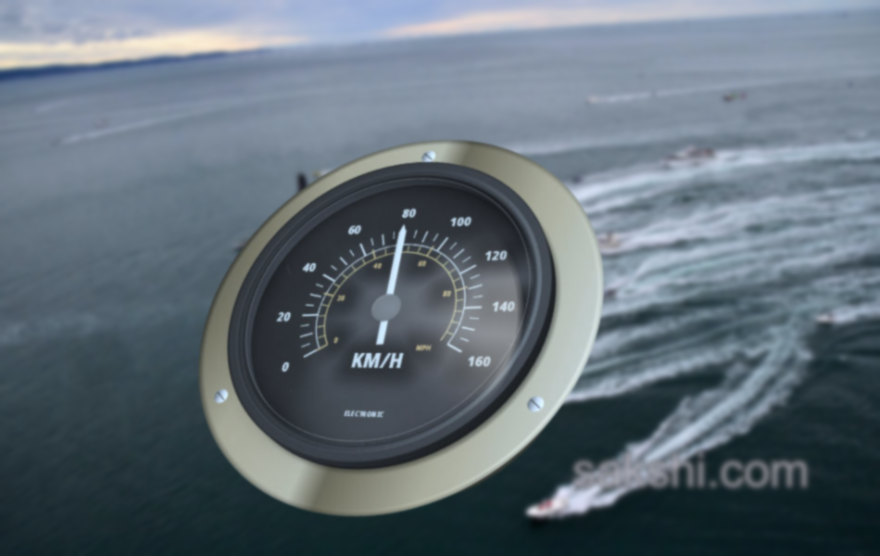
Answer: 80km/h
